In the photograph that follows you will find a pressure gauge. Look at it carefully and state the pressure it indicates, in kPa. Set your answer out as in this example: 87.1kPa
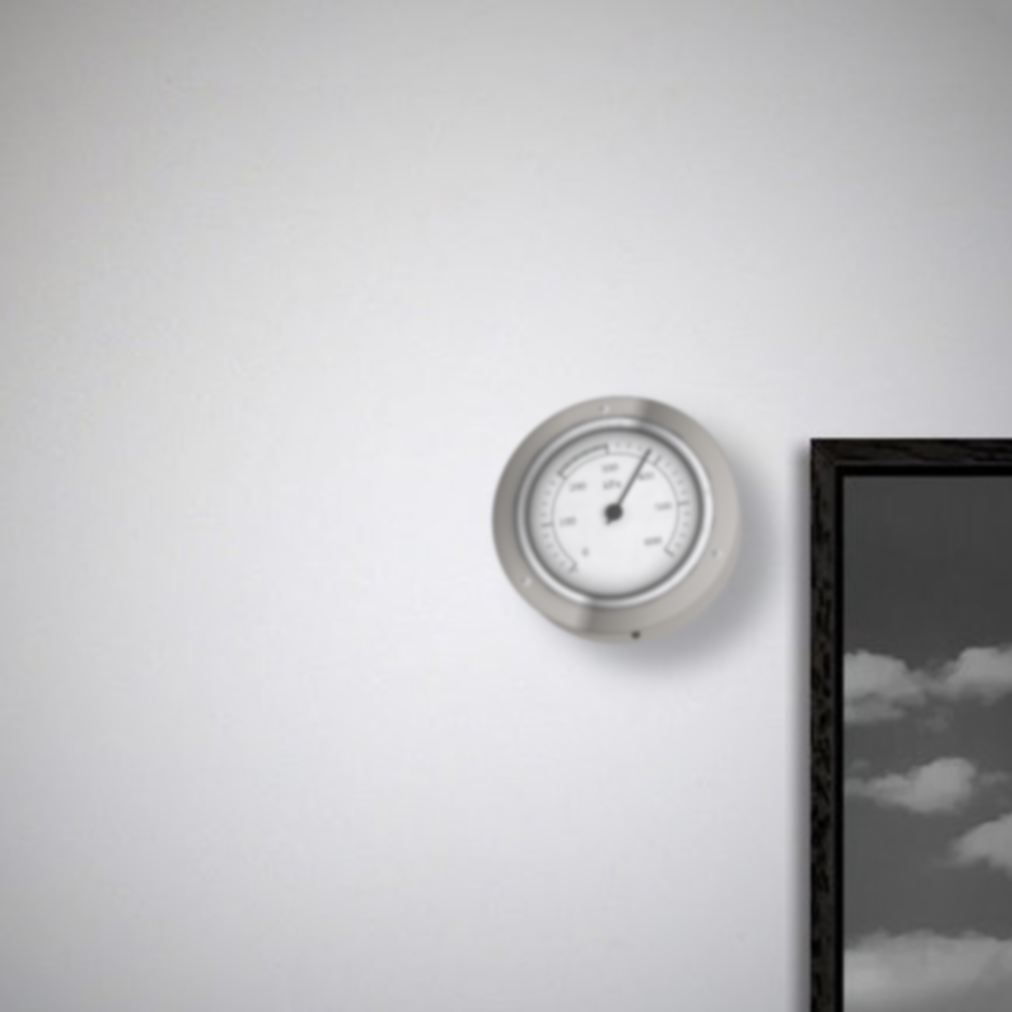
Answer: 380kPa
